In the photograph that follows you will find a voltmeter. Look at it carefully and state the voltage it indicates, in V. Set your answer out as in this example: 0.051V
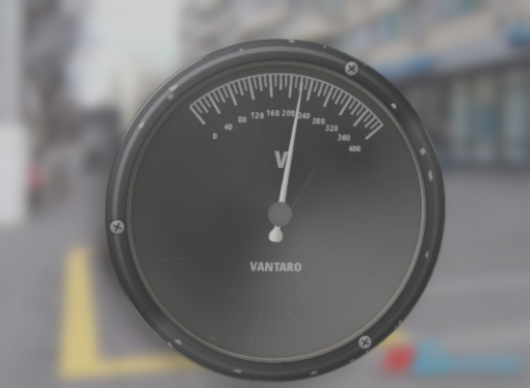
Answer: 220V
